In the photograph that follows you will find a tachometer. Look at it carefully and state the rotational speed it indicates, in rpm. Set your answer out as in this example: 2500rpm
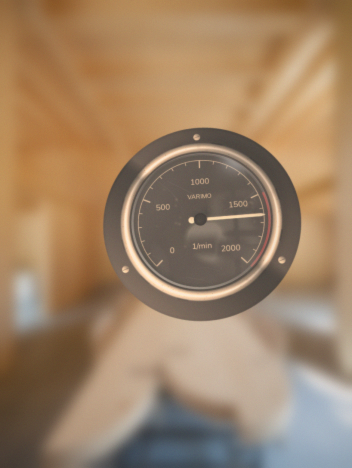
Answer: 1650rpm
